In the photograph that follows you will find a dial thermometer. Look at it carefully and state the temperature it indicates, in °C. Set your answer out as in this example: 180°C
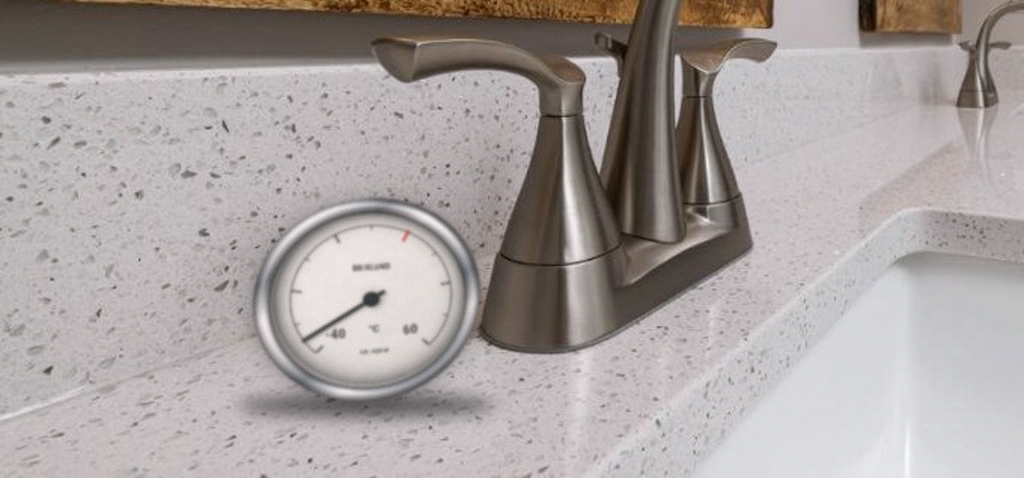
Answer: -35°C
